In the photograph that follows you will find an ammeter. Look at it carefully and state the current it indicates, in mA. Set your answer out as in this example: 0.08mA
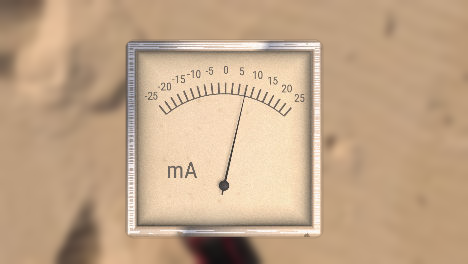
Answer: 7.5mA
